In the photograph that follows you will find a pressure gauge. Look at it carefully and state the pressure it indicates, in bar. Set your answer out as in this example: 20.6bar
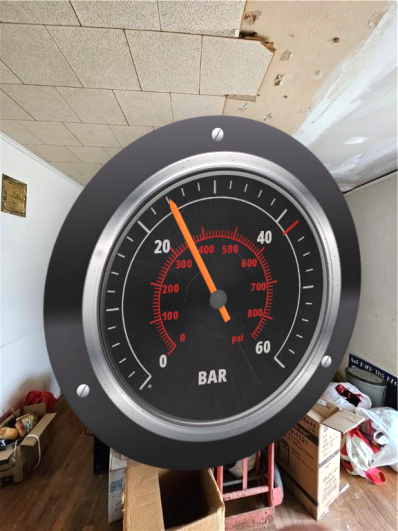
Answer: 24bar
